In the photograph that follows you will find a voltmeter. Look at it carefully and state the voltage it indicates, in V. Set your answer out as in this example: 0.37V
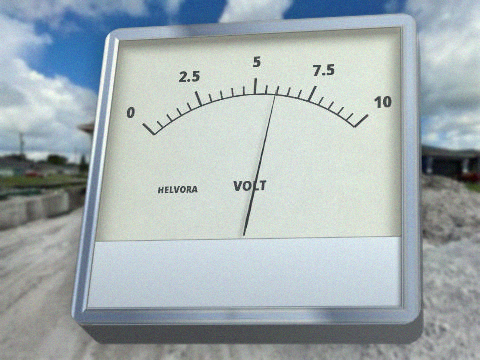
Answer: 6V
